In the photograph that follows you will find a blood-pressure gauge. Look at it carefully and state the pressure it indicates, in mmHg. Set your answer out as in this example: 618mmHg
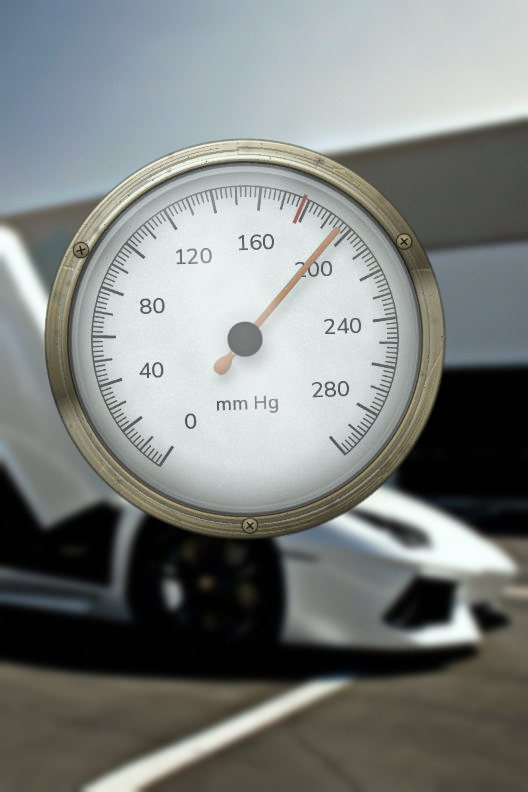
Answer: 196mmHg
